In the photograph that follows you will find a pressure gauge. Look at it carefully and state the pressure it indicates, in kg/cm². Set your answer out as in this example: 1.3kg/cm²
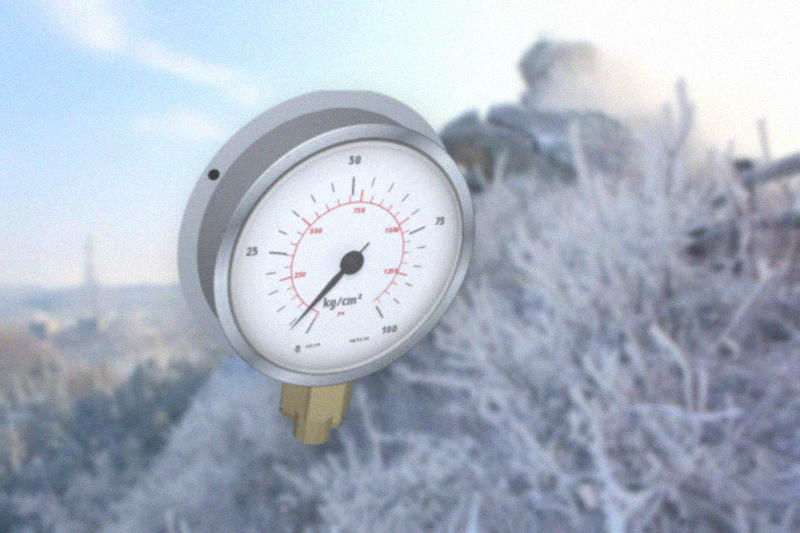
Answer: 5kg/cm²
